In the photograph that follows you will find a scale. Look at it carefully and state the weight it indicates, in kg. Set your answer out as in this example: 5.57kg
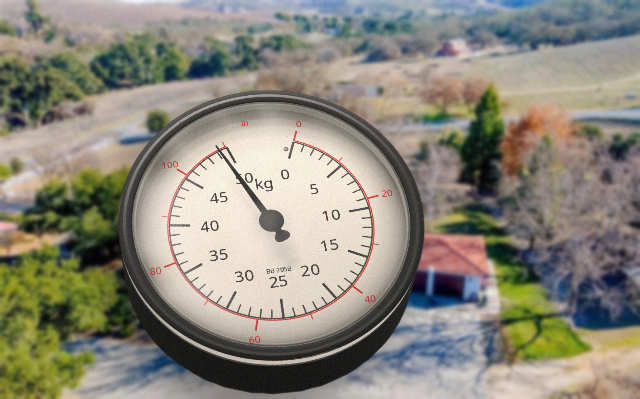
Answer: 49kg
